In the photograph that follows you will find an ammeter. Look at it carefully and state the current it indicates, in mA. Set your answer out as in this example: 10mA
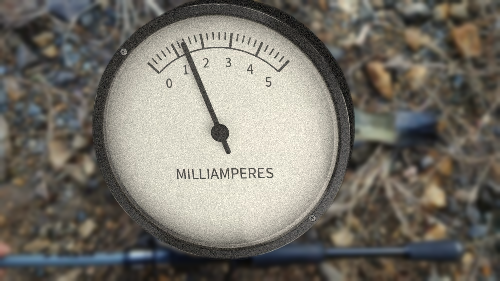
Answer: 1.4mA
